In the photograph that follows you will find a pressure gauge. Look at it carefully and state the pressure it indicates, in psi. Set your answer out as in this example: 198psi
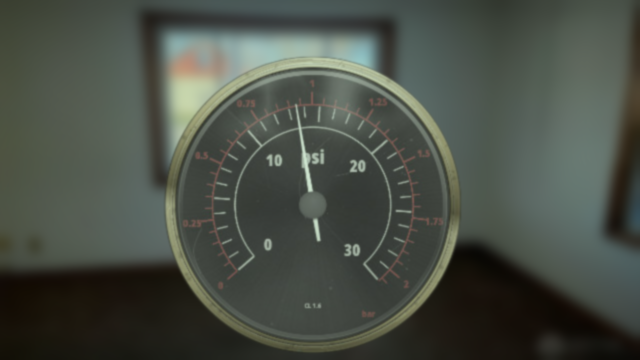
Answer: 13.5psi
